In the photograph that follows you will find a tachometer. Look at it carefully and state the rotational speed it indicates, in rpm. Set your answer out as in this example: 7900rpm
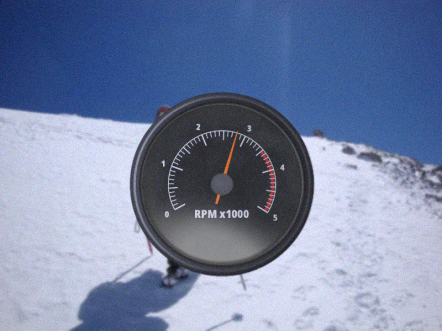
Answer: 2800rpm
